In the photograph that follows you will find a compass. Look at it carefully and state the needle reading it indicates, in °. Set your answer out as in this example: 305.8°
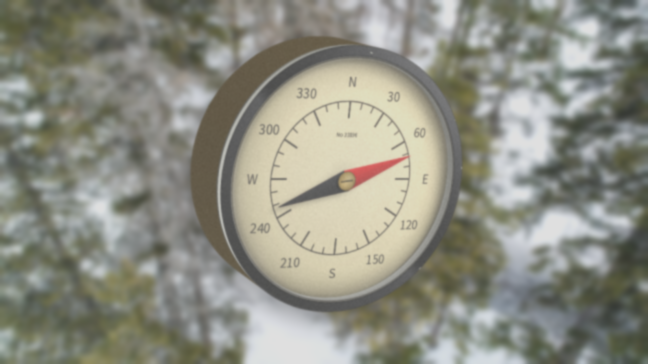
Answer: 70°
